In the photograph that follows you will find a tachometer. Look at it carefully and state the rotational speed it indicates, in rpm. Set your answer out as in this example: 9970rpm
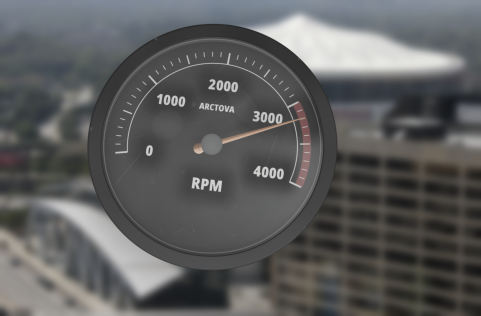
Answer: 3200rpm
